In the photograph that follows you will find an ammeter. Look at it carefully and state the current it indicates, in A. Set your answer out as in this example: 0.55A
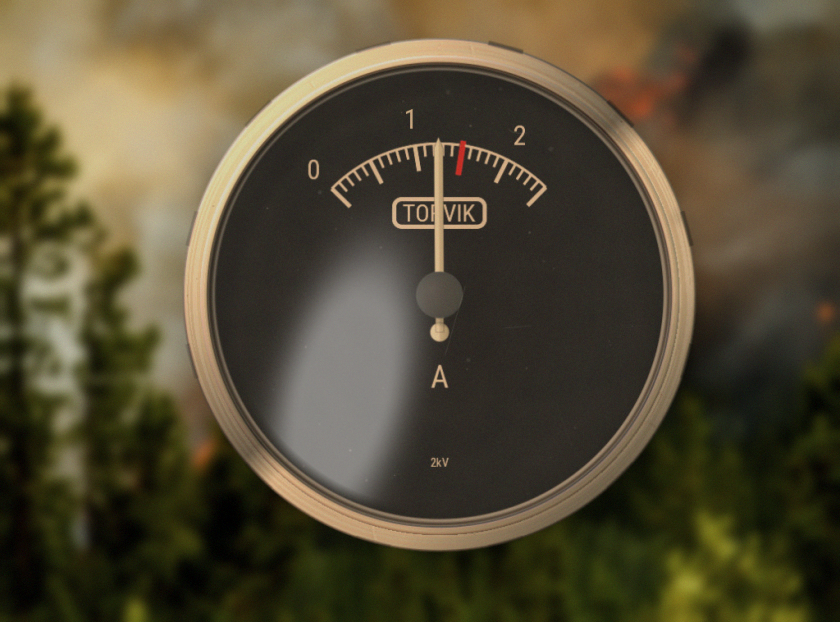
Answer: 1.25A
